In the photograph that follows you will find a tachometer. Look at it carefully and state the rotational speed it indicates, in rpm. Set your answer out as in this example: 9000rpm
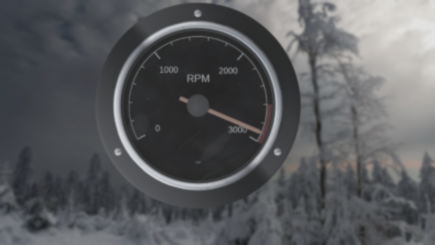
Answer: 2900rpm
